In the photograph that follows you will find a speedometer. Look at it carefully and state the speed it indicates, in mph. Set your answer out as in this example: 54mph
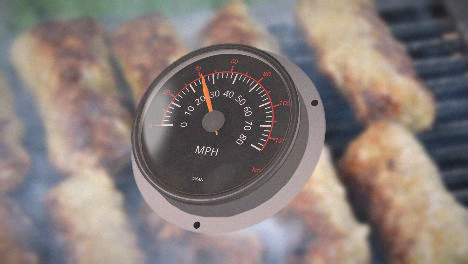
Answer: 26mph
